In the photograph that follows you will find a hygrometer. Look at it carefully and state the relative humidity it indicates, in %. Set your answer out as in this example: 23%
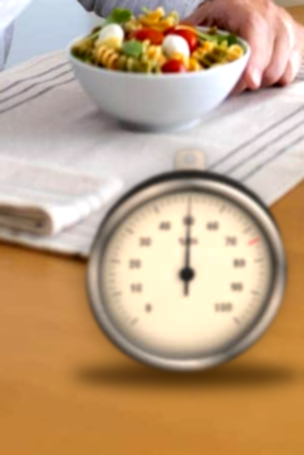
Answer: 50%
